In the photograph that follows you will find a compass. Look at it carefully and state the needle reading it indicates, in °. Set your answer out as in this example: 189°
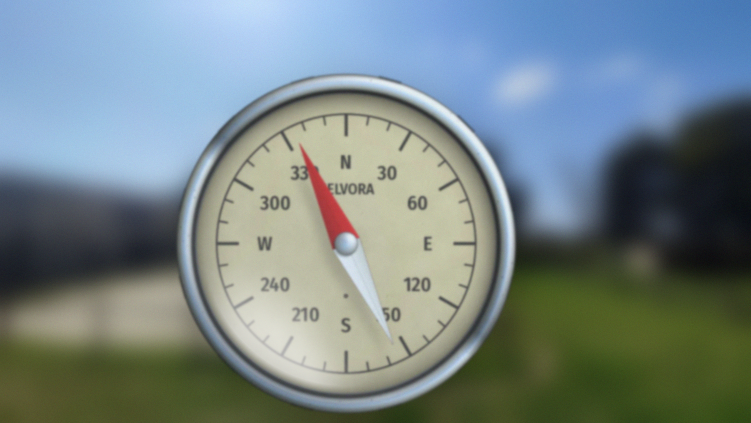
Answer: 335°
